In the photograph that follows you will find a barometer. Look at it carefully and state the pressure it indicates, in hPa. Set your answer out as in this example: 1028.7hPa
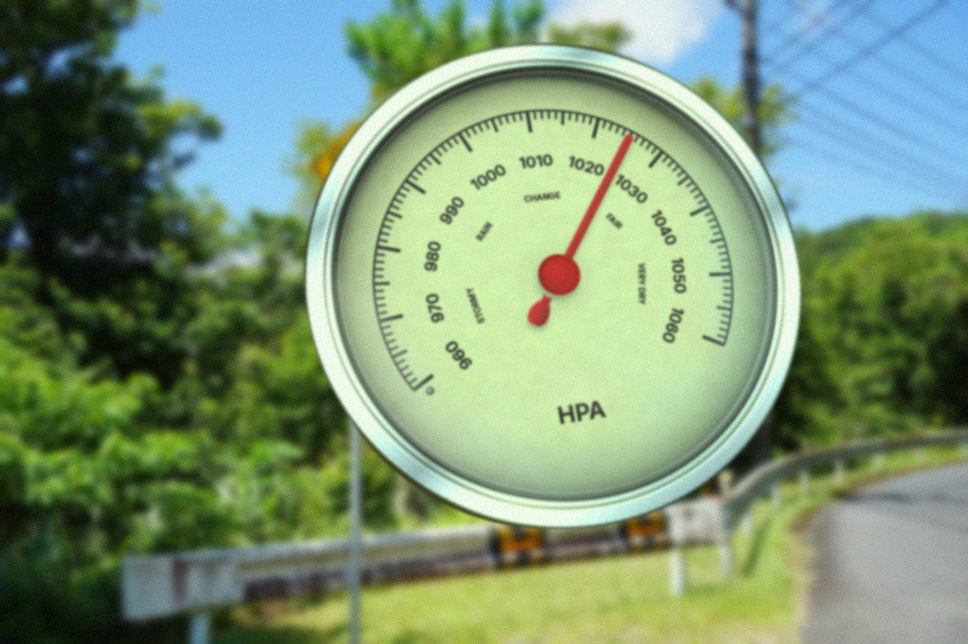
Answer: 1025hPa
